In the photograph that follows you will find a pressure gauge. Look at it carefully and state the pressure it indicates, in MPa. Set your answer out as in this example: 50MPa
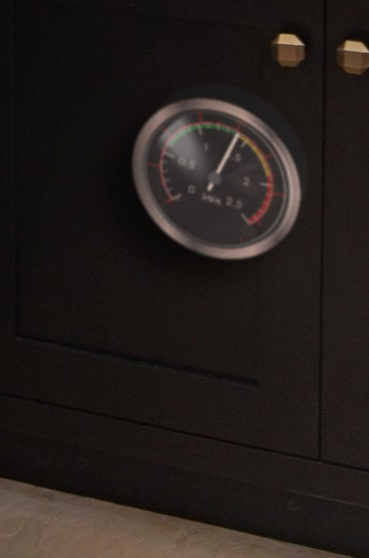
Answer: 1.4MPa
